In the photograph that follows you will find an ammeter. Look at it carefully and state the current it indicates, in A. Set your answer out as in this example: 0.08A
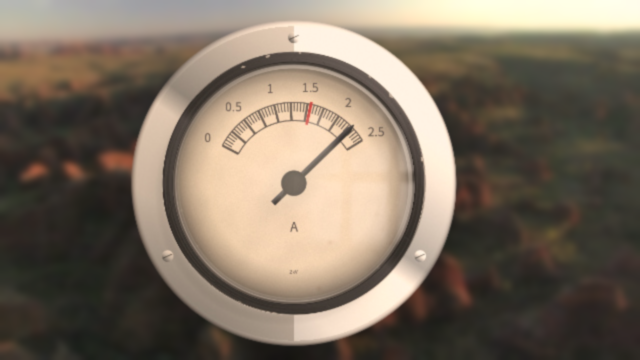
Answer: 2.25A
